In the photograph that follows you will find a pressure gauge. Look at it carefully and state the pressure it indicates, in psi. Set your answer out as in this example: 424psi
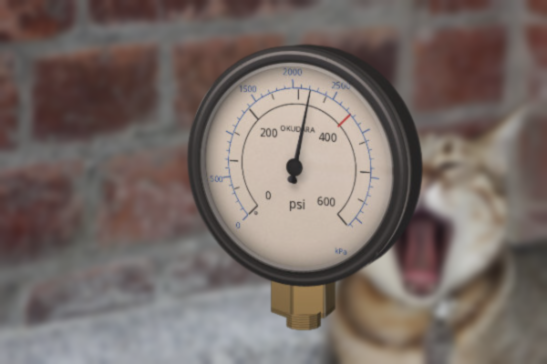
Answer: 325psi
